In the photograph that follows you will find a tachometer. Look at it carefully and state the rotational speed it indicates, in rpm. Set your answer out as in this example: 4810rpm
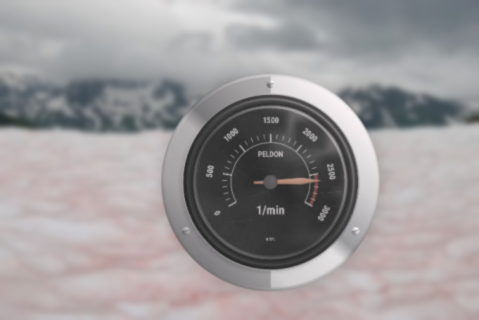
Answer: 2600rpm
